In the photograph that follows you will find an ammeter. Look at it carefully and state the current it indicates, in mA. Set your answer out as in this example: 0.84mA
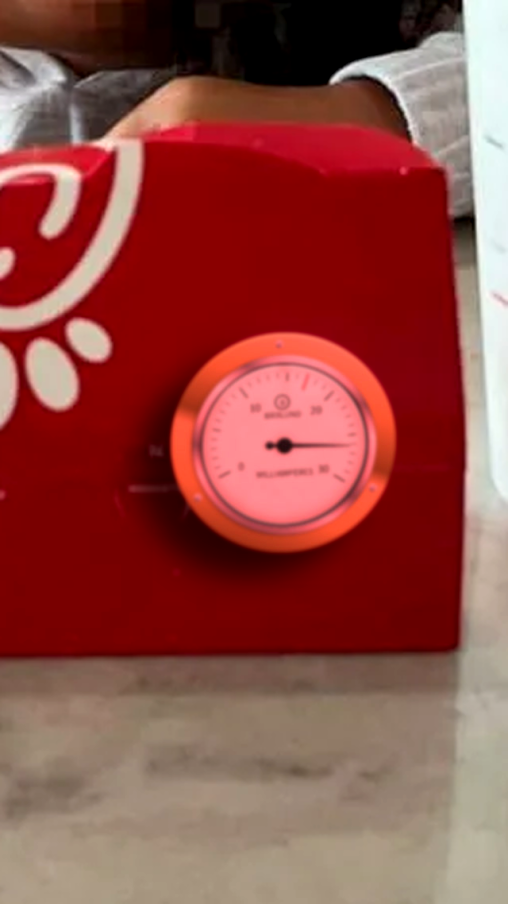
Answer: 26mA
